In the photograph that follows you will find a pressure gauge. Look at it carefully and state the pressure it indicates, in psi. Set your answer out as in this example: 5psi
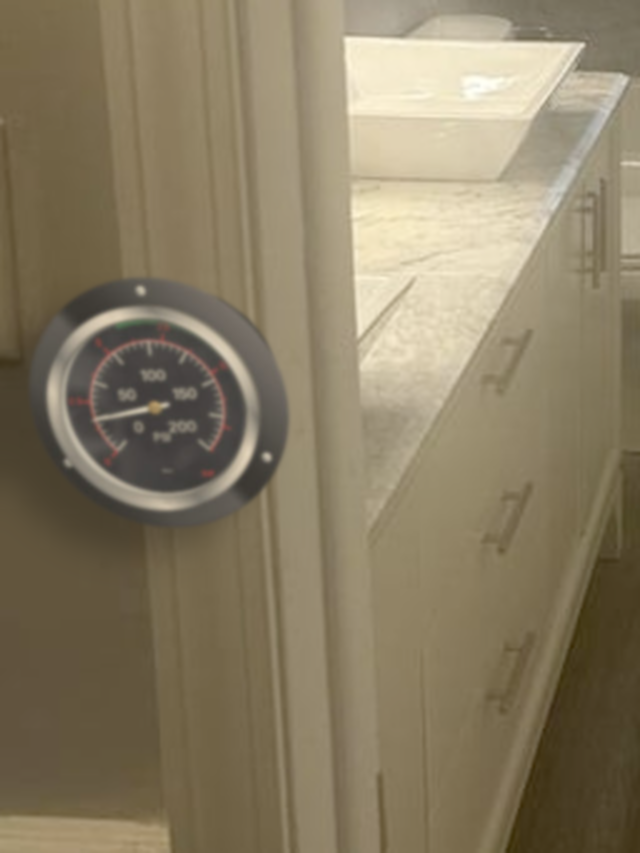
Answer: 25psi
